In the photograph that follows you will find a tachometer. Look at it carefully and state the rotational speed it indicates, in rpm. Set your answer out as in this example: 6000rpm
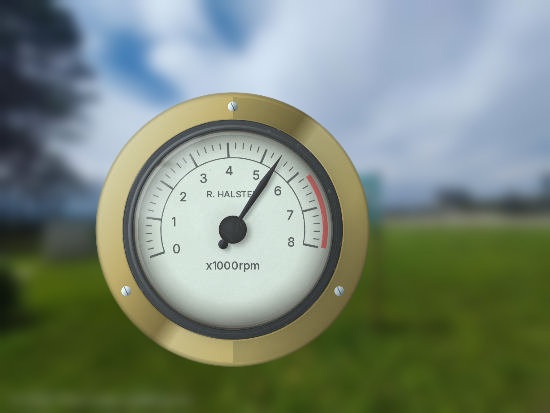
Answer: 5400rpm
